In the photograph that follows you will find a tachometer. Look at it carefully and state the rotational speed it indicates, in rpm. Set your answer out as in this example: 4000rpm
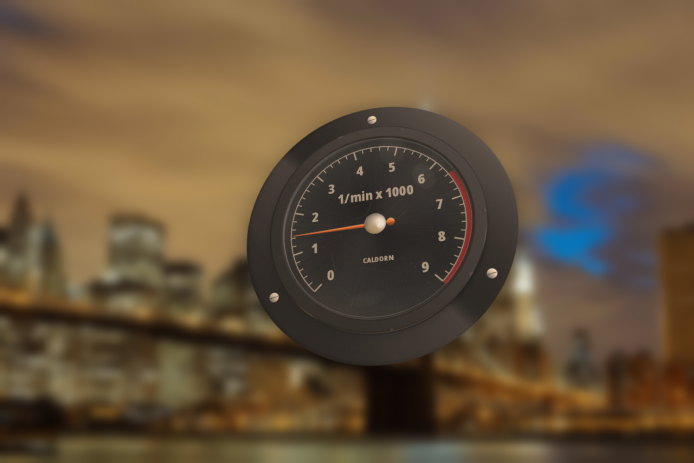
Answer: 1400rpm
